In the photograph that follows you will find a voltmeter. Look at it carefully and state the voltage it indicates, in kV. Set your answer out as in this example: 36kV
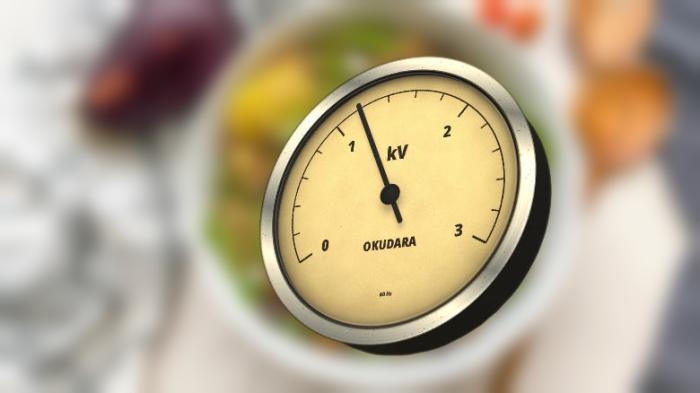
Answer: 1.2kV
